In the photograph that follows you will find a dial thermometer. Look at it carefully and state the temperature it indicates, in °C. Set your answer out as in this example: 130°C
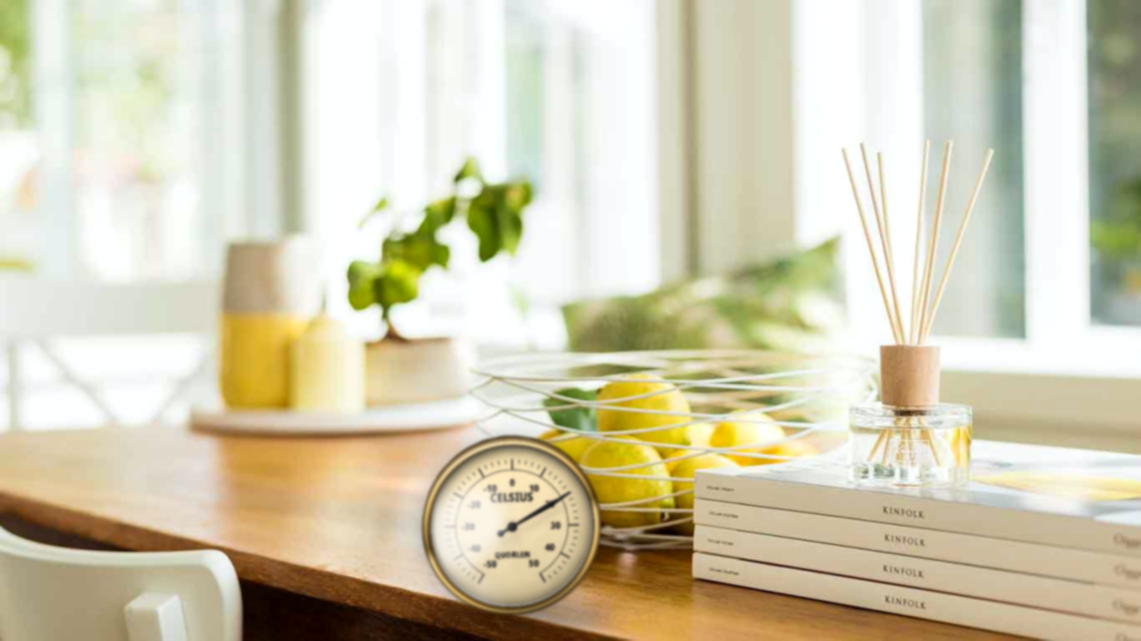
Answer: 20°C
